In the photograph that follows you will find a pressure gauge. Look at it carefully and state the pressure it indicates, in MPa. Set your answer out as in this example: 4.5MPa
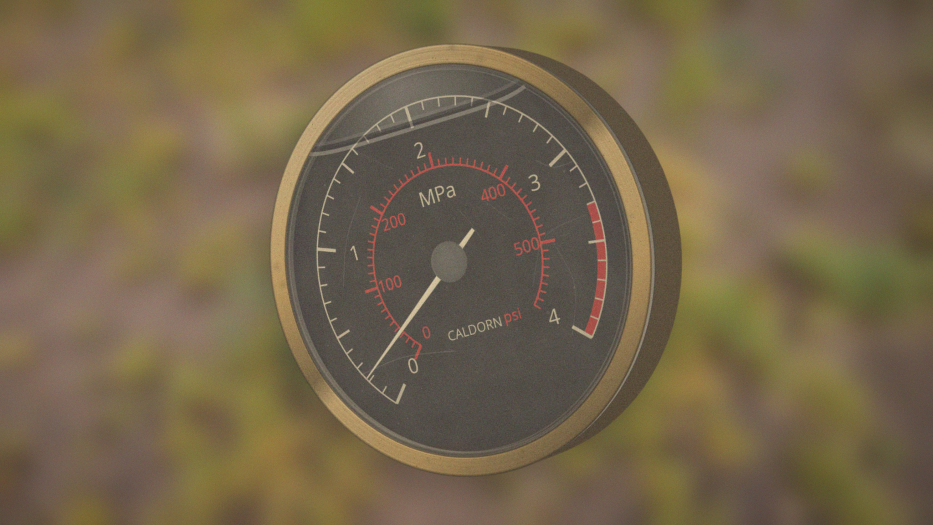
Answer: 0.2MPa
